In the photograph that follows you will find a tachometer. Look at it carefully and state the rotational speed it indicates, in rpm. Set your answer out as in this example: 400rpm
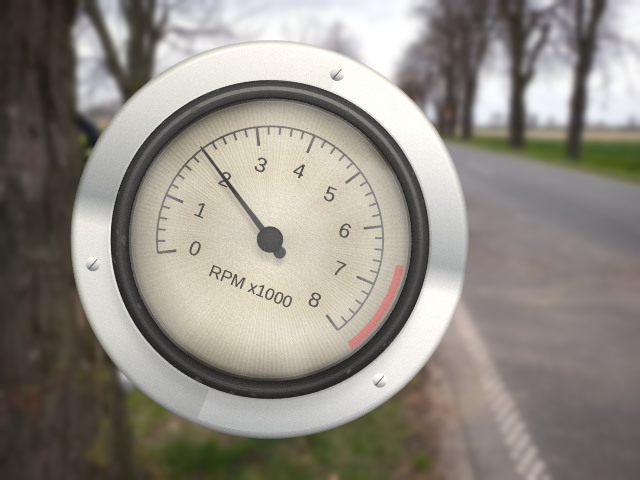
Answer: 2000rpm
